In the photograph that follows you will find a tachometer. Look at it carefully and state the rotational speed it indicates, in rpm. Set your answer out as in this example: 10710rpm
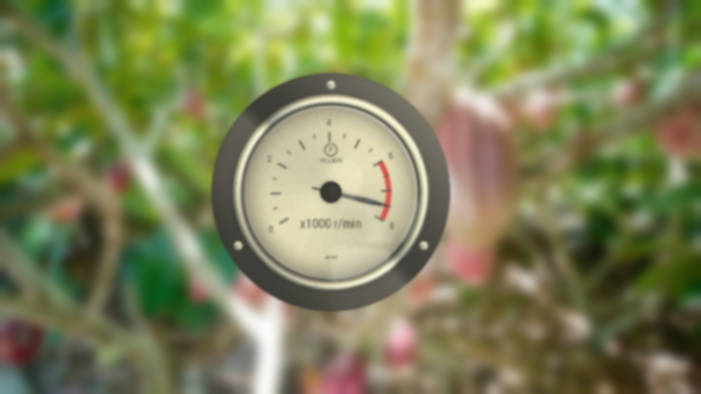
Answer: 7500rpm
